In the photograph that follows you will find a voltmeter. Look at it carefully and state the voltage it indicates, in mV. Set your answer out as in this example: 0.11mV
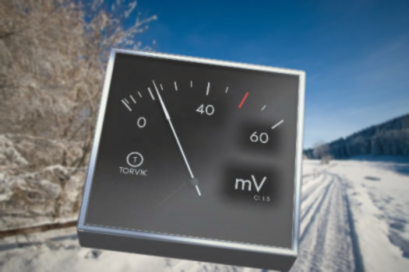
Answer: 22.5mV
